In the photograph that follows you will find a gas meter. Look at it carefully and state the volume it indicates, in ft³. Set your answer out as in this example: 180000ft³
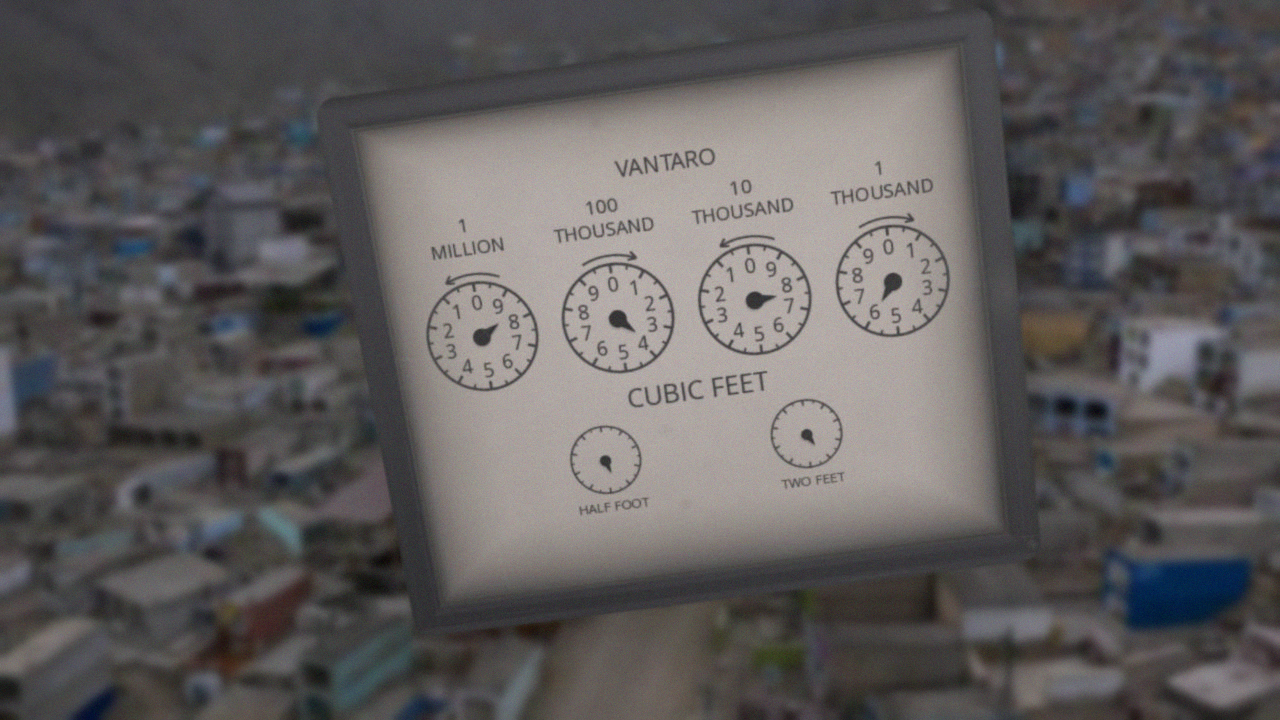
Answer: 837600ft³
